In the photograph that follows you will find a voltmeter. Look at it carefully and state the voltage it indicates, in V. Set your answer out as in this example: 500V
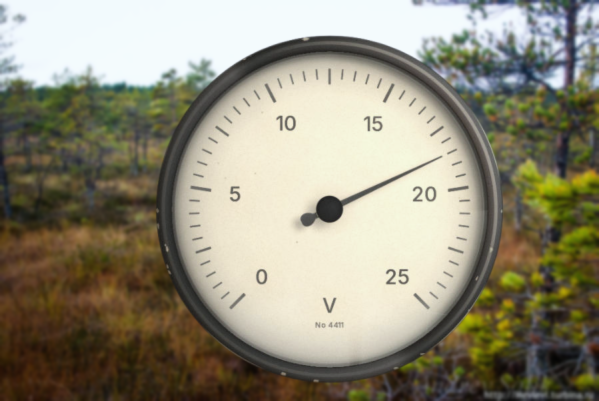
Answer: 18.5V
